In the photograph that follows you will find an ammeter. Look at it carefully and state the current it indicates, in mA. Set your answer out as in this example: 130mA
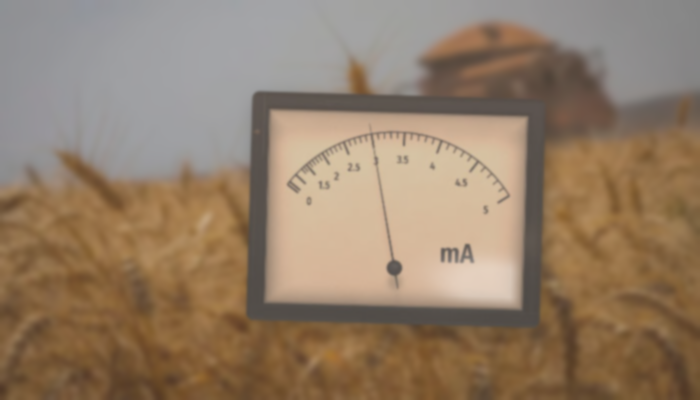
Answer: 3mA
